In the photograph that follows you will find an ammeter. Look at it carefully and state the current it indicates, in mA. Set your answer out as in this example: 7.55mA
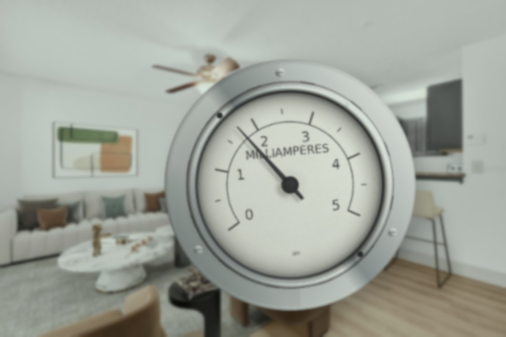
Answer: 1.75mA
